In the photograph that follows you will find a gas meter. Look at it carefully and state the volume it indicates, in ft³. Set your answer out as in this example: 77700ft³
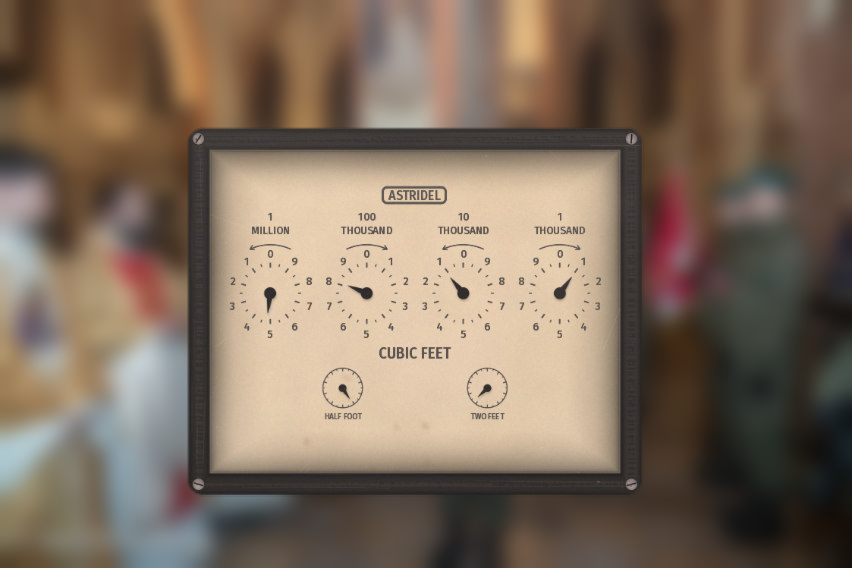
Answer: 481100ft³
